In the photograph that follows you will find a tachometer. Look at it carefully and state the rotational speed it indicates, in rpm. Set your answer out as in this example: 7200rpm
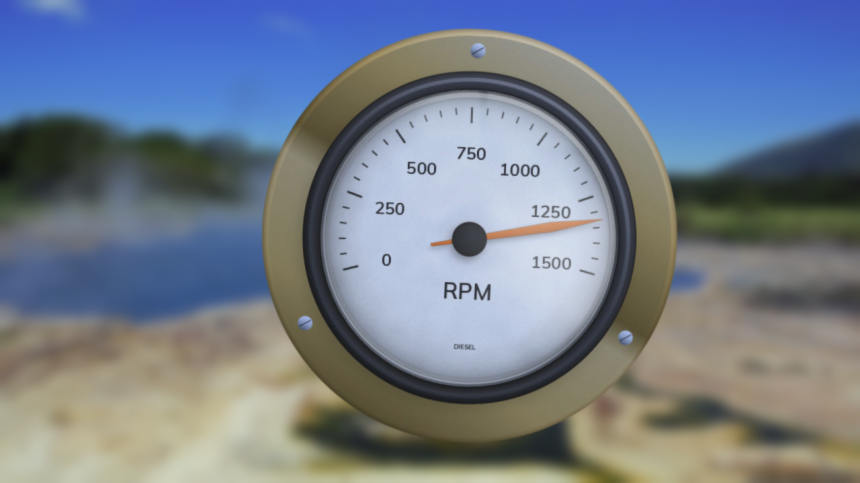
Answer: 1325rpm
